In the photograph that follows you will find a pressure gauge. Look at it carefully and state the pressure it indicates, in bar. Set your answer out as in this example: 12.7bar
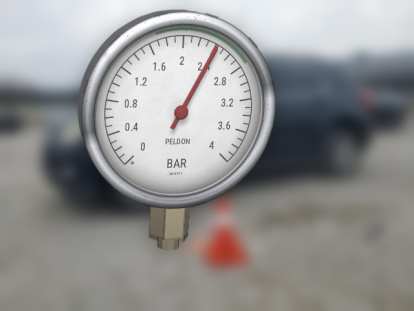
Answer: 2.4bar
